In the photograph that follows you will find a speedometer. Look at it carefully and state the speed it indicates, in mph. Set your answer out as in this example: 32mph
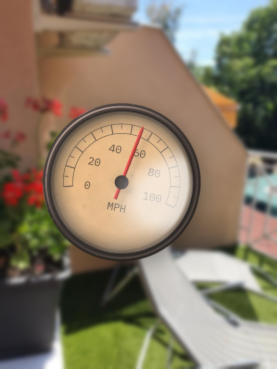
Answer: 55mph
